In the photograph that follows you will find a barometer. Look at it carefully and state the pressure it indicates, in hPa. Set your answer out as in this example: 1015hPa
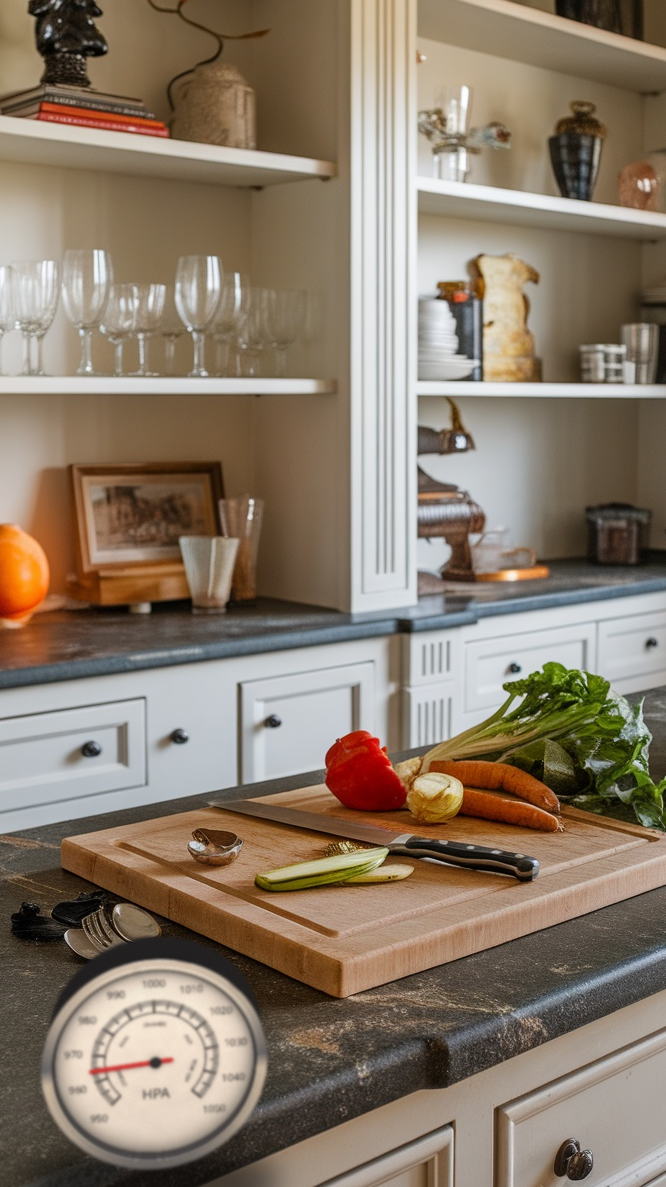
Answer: 965hPa
